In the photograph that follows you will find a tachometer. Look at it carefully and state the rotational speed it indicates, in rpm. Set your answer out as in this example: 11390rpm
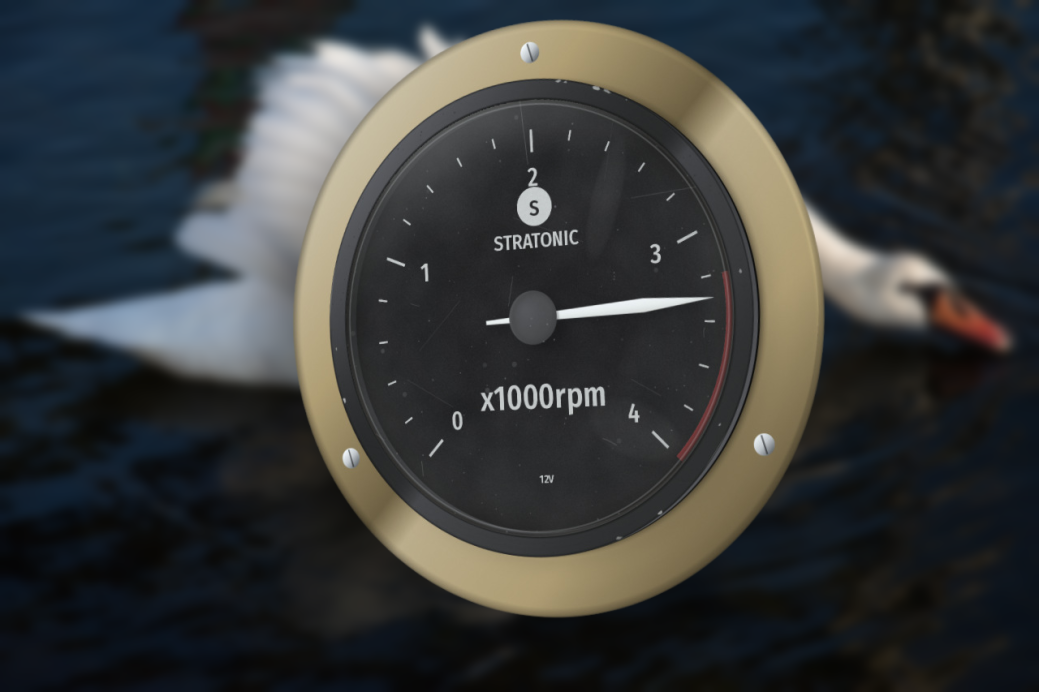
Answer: 3300rpm
